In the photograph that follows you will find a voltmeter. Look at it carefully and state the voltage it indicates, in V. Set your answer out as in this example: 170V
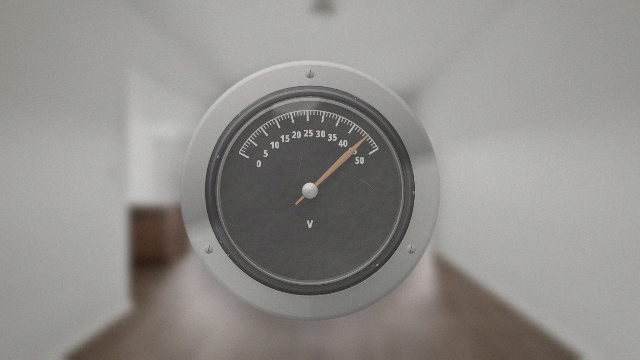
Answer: 45V
